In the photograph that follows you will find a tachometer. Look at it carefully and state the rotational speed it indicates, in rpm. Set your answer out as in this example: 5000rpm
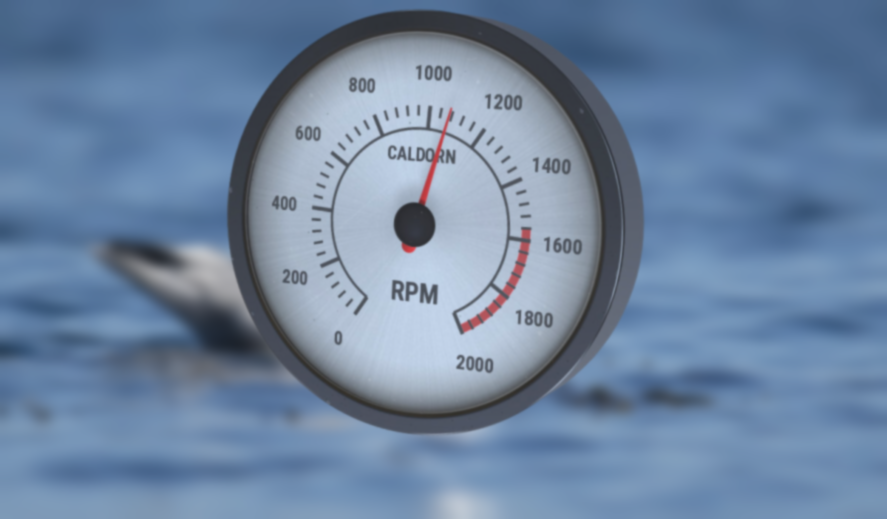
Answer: 1080rpm
